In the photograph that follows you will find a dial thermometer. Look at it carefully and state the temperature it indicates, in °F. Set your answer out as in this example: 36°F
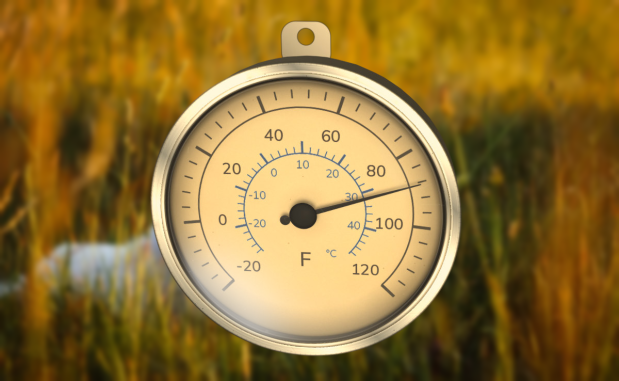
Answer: 88°F
